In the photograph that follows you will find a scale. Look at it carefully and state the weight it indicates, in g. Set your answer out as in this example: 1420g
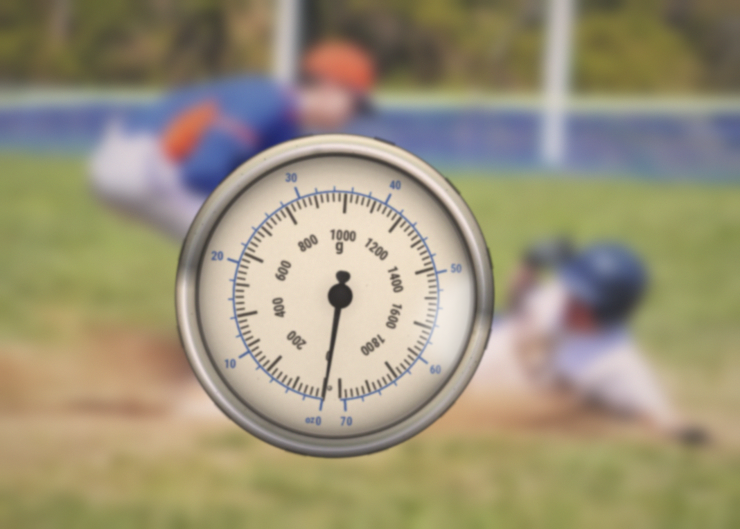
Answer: 0g
